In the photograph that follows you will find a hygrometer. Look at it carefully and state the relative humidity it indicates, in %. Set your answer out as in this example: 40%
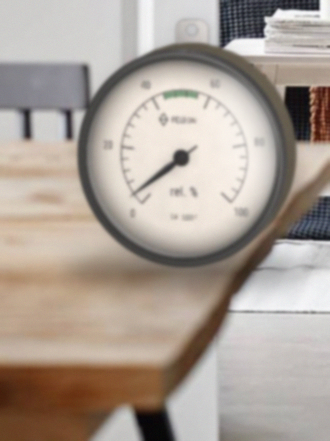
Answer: 4%
